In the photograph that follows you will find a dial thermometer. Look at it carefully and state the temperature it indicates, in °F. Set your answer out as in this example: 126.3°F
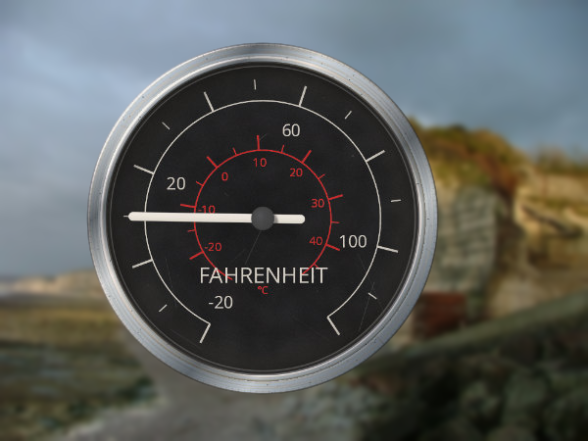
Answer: 10°F
